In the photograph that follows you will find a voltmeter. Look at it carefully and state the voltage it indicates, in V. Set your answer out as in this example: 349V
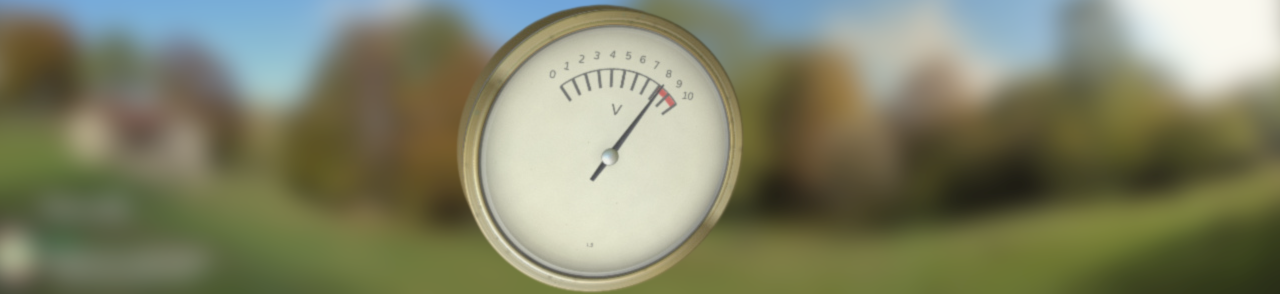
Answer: 8V
